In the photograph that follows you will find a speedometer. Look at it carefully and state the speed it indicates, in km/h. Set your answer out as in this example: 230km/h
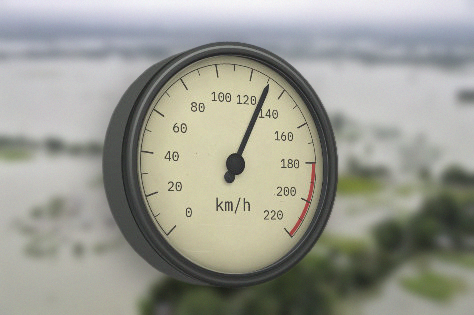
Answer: 130km/h
